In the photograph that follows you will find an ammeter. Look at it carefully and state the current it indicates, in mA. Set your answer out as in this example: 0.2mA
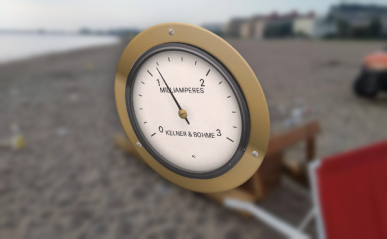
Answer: 1.2mA
